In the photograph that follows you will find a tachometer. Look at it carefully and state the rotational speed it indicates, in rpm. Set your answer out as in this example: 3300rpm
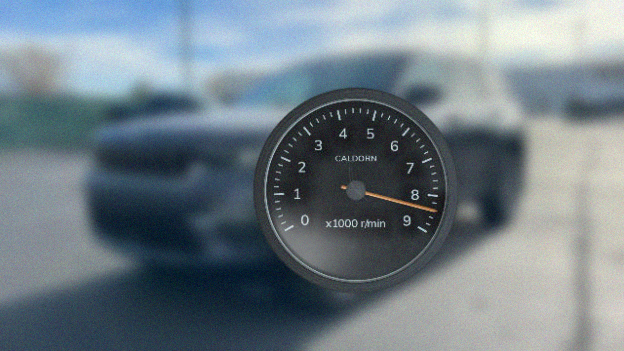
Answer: 8400rpm
